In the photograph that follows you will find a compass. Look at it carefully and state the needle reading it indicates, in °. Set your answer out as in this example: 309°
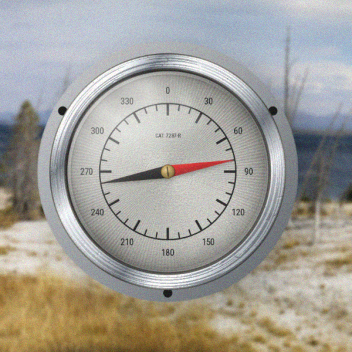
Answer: 80°
